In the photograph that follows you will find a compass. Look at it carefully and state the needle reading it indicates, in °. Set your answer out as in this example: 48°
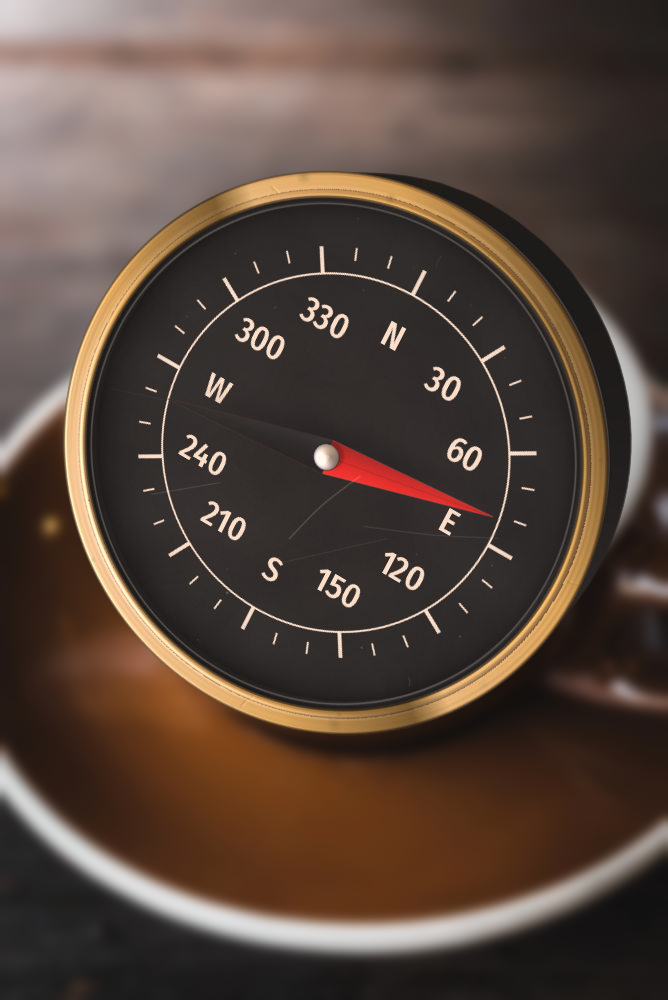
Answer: 80°
